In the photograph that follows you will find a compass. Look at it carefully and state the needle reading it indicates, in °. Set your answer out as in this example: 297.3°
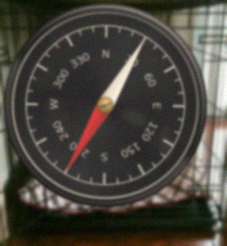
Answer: 210°
